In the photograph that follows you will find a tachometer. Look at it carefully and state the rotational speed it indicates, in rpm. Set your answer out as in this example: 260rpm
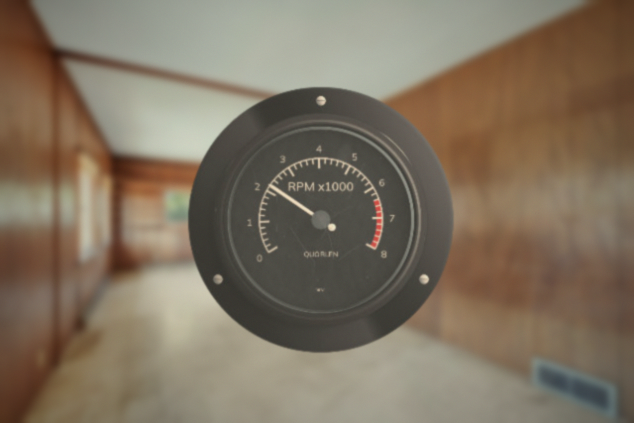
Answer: 2200rpm
